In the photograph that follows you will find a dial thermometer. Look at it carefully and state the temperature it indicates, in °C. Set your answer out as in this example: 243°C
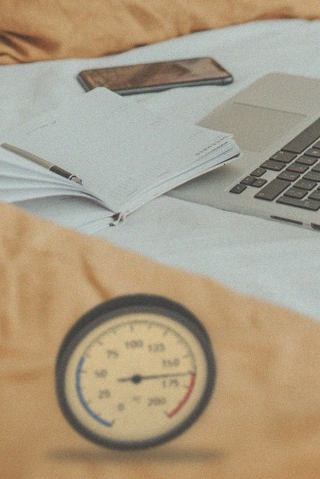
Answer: 162.5°C
